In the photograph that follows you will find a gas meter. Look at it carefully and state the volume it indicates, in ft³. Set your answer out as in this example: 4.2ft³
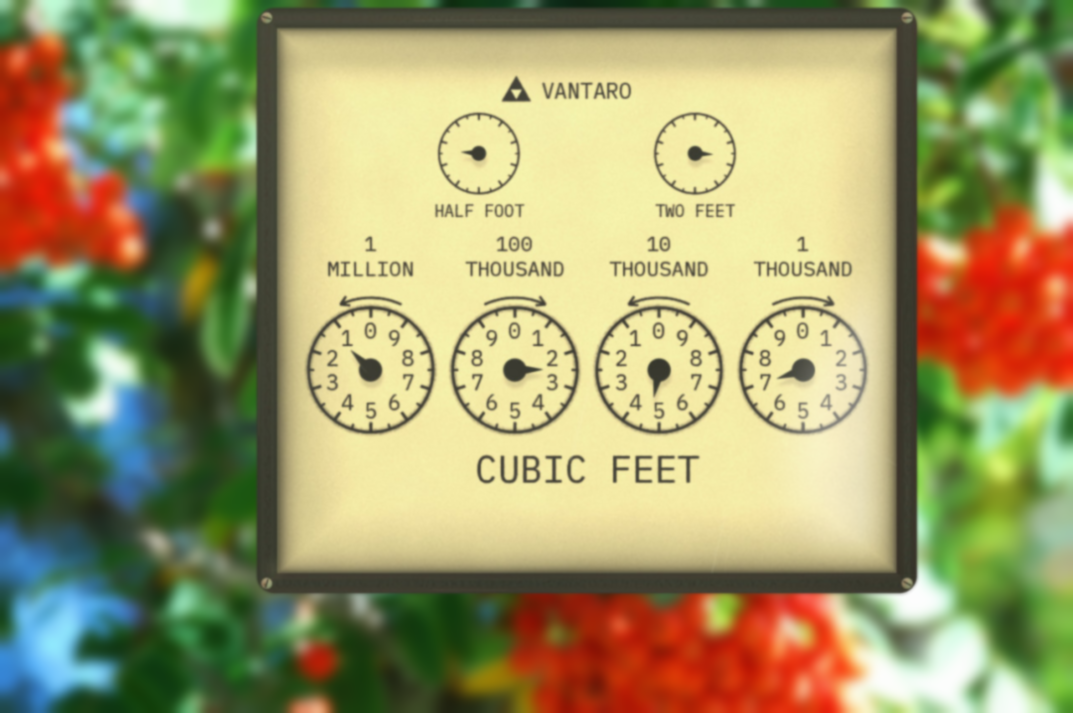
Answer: 124700ft³
